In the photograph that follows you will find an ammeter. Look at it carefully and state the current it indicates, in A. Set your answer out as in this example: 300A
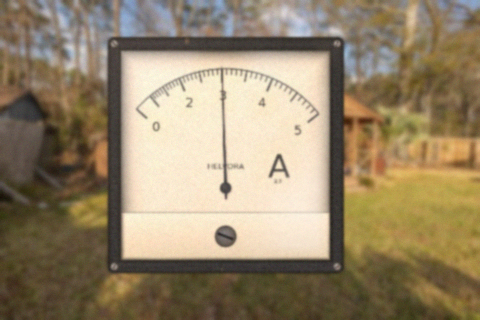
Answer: 3A
